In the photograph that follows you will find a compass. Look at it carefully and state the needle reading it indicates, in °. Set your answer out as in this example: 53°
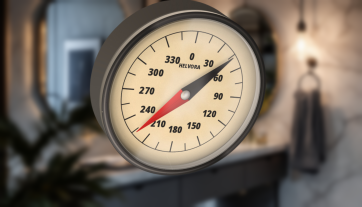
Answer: 225°
